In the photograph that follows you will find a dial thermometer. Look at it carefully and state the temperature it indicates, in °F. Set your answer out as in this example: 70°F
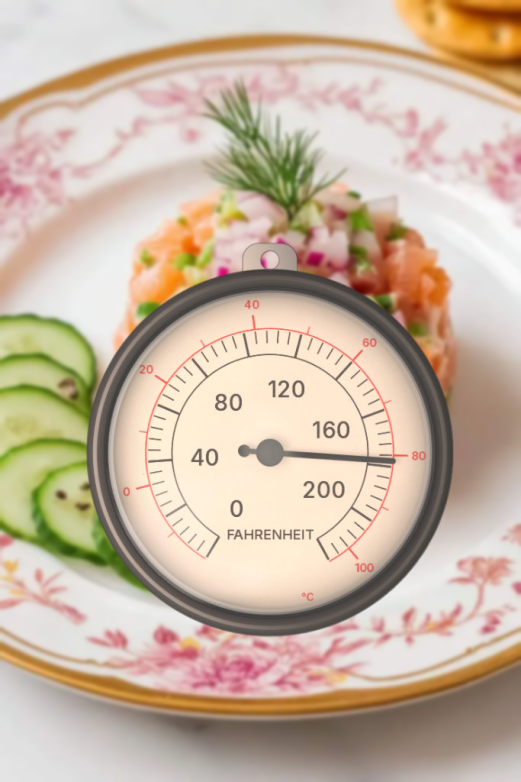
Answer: 178°F
